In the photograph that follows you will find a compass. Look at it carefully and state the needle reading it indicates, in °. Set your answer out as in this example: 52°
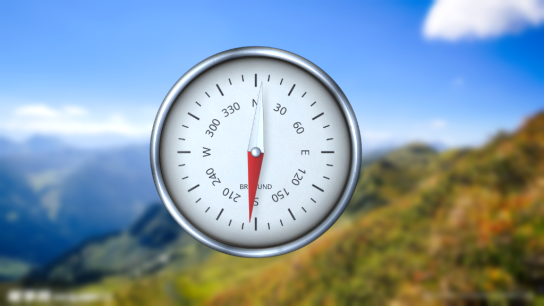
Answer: 185°
